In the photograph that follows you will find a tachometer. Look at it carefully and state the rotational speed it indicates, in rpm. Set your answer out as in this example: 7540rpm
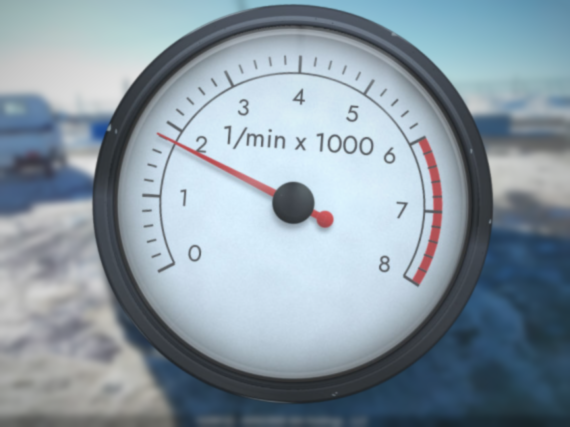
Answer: 1800rpm
